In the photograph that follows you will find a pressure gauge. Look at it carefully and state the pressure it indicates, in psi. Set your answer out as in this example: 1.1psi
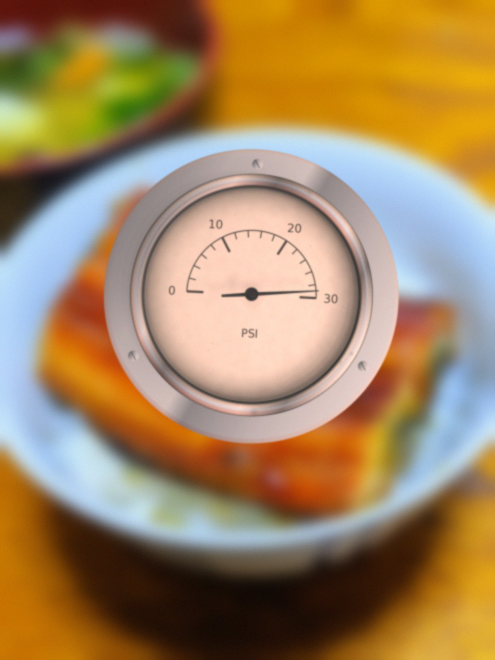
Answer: 29psi
